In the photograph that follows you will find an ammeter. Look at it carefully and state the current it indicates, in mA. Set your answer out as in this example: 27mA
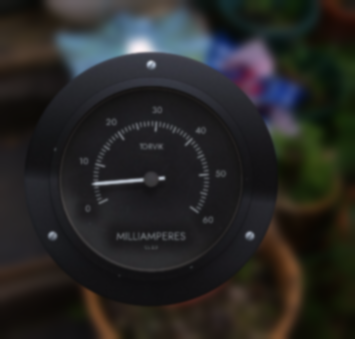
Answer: 5mA
